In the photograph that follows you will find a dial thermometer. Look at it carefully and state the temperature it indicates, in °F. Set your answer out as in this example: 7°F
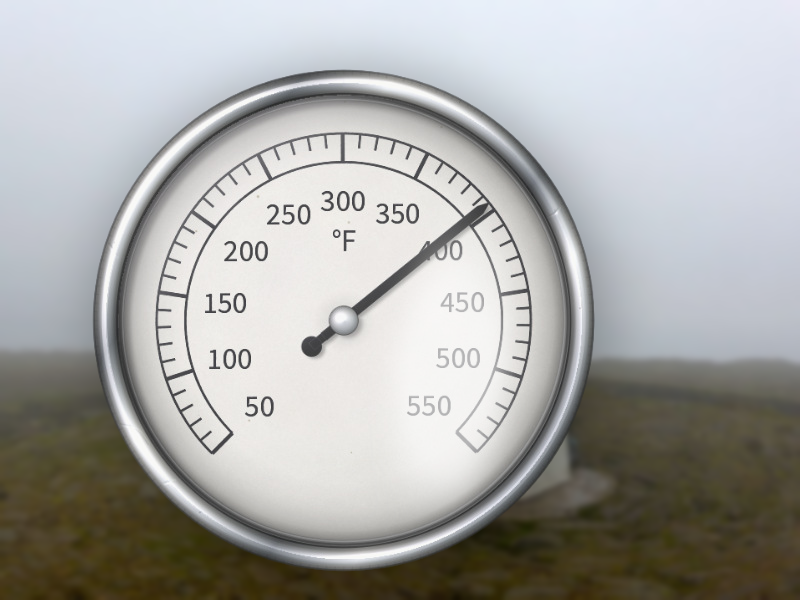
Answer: 395°F
